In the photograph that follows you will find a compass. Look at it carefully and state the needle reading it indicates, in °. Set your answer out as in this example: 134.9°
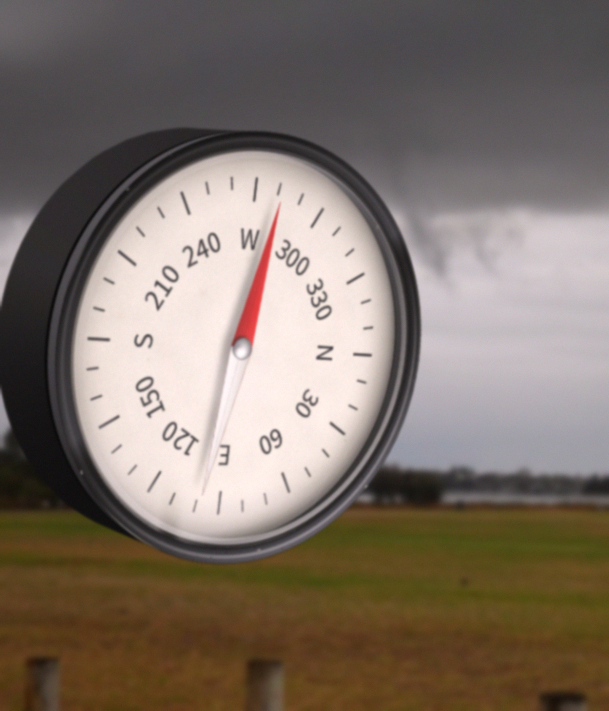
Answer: 280°
